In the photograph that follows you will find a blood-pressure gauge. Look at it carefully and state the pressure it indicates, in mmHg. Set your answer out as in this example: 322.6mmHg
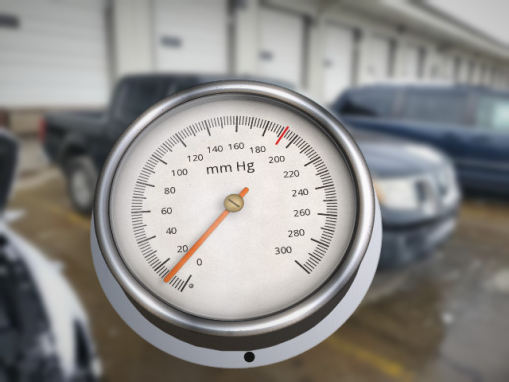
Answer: 10mmHg
